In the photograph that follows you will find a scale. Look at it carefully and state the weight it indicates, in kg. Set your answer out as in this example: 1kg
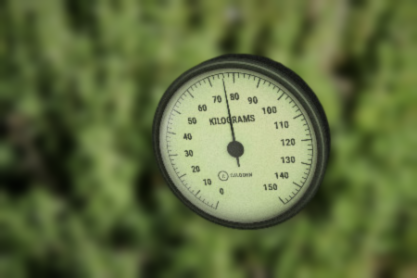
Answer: 76kg
